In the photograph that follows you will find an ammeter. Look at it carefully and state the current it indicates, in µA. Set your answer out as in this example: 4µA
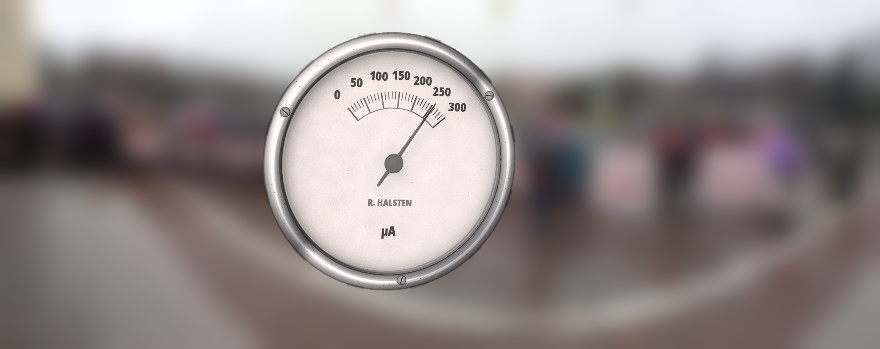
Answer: 250µA
